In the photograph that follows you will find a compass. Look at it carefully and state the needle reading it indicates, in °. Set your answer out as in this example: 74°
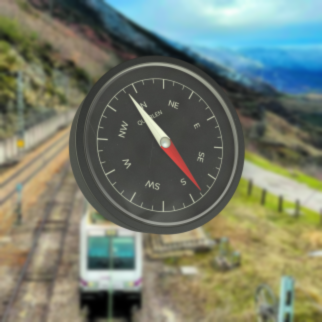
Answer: 170°
